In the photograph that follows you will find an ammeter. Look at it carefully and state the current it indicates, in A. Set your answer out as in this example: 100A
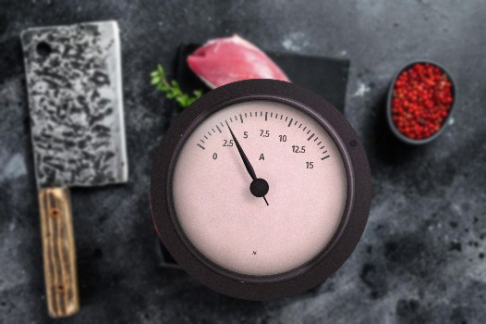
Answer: 3.5A
